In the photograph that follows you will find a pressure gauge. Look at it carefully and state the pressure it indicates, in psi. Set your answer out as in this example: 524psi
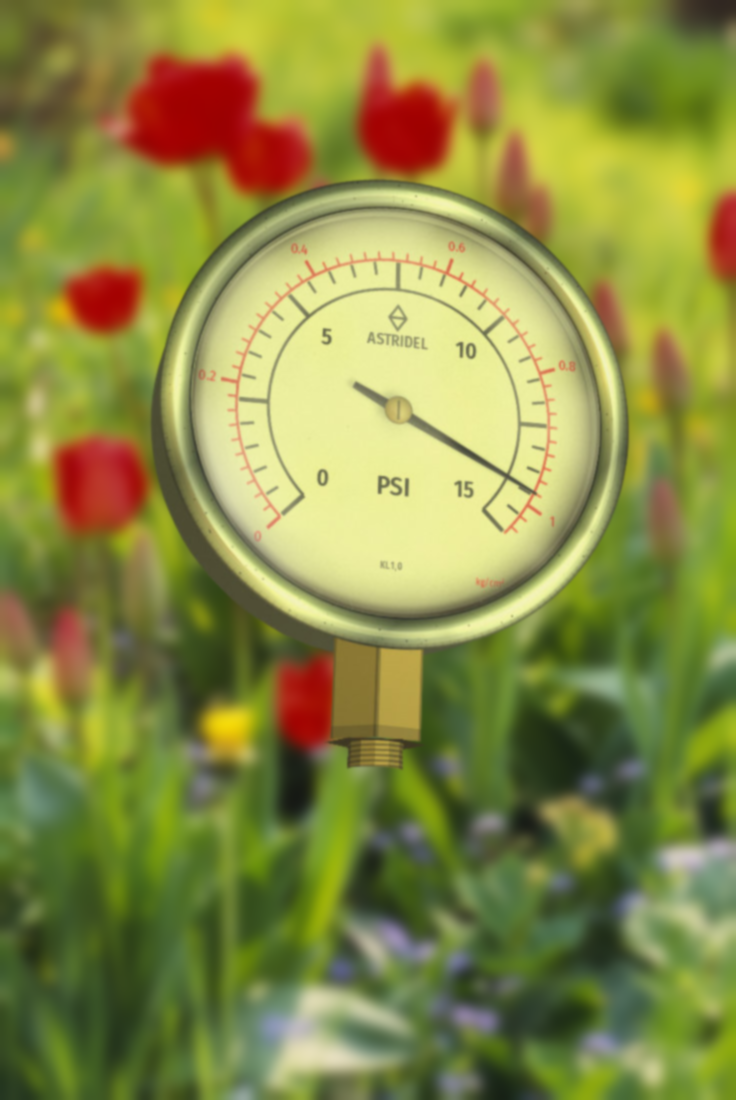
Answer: 14psi
